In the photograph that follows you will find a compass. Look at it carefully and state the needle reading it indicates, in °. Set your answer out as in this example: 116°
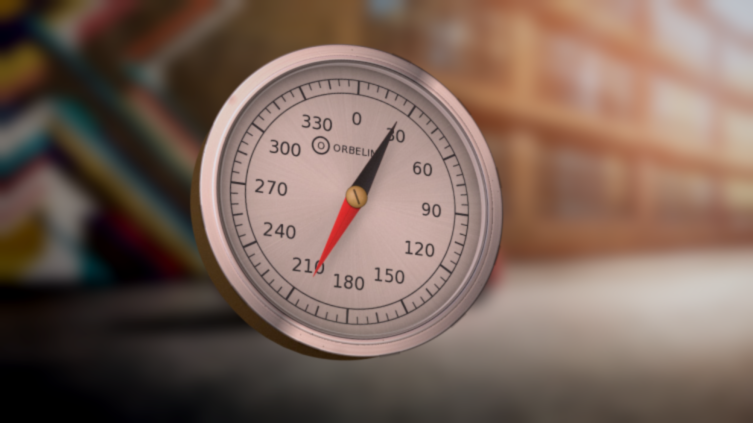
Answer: 205°
